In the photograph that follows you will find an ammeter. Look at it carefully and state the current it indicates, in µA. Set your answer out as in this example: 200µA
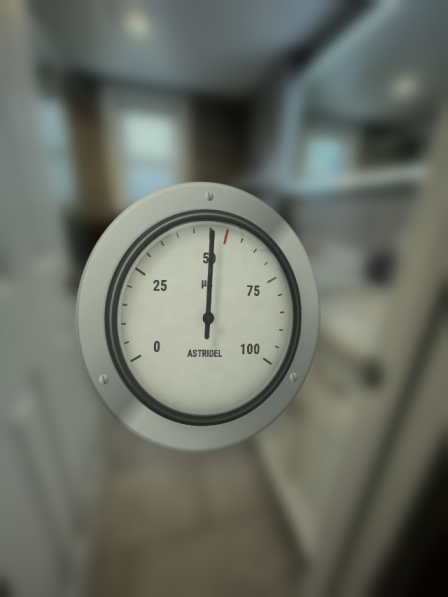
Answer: 50µA
